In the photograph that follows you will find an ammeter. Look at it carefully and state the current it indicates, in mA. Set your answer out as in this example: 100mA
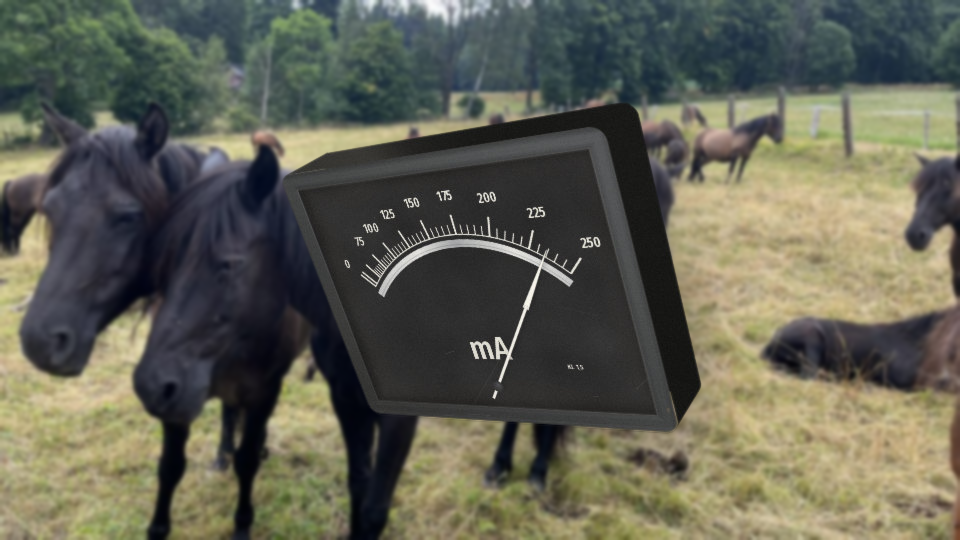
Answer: 235mA
